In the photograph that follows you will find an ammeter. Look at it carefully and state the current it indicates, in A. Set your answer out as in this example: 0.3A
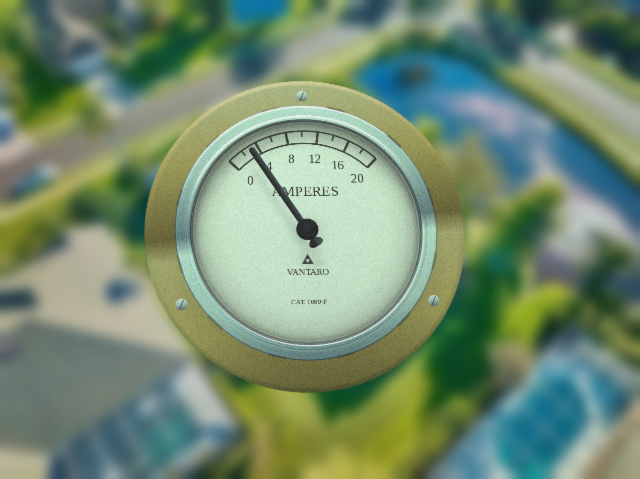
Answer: 3A
